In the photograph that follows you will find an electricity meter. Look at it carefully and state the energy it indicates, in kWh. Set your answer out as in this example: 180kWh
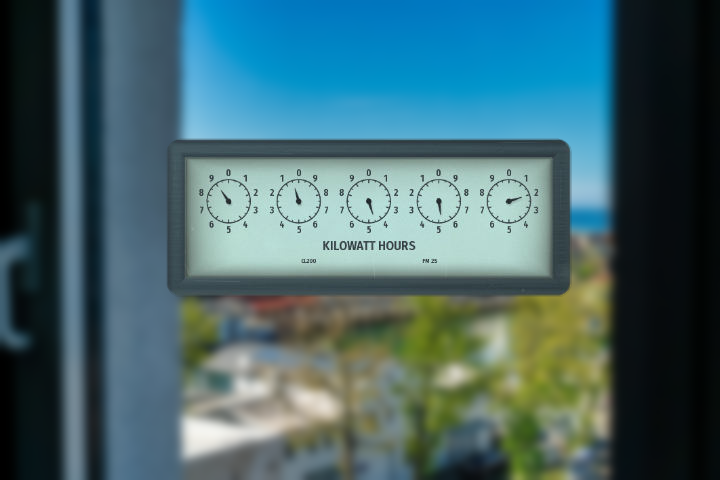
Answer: 90452kWh
